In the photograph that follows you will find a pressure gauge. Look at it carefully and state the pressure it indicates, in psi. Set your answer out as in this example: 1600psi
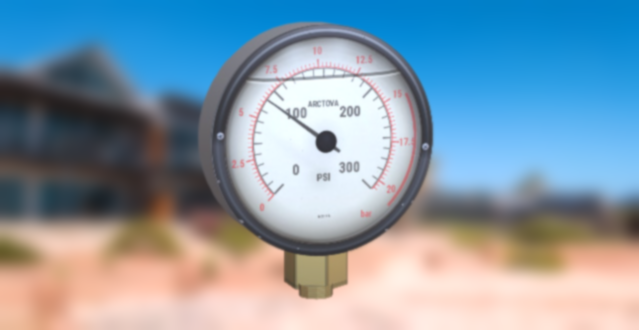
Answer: 90psi
